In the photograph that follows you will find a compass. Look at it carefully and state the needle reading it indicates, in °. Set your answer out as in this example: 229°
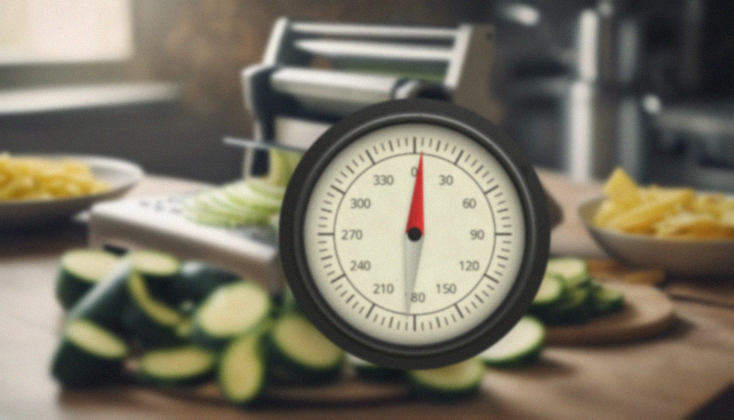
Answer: 5°
